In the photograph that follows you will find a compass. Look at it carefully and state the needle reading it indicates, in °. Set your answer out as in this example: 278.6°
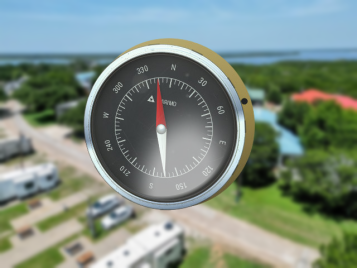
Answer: 345°
